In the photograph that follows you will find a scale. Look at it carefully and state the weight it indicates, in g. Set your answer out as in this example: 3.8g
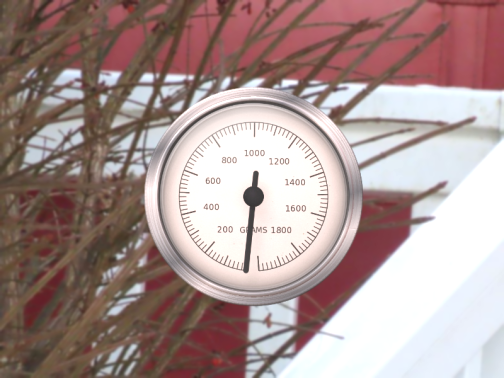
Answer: 0g
